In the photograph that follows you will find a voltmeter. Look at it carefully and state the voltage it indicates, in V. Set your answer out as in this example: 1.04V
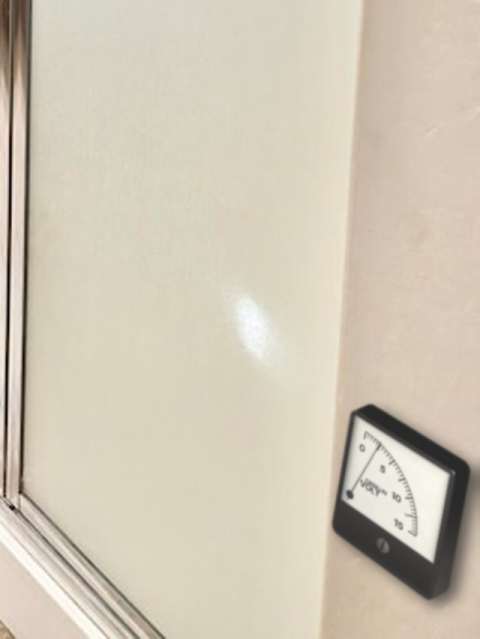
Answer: 2.5V
